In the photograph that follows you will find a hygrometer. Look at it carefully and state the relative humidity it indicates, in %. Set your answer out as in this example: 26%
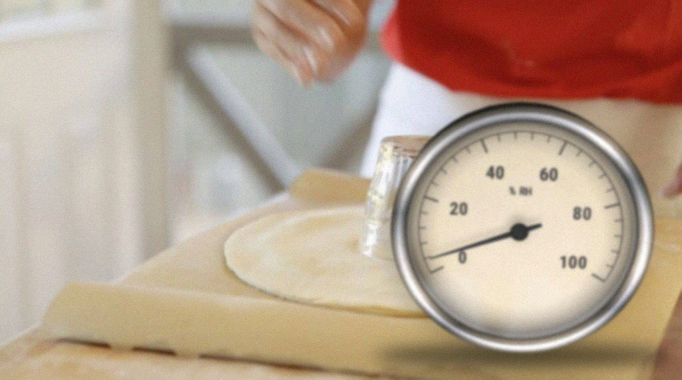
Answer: 4%
